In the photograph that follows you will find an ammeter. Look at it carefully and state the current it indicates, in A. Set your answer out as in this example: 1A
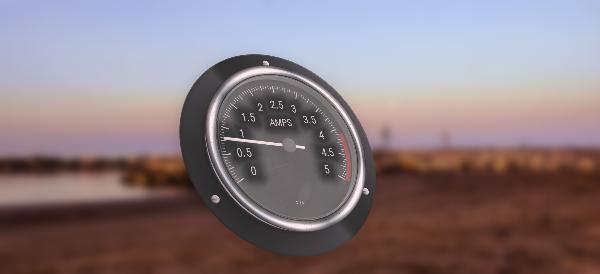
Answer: 0.75A
